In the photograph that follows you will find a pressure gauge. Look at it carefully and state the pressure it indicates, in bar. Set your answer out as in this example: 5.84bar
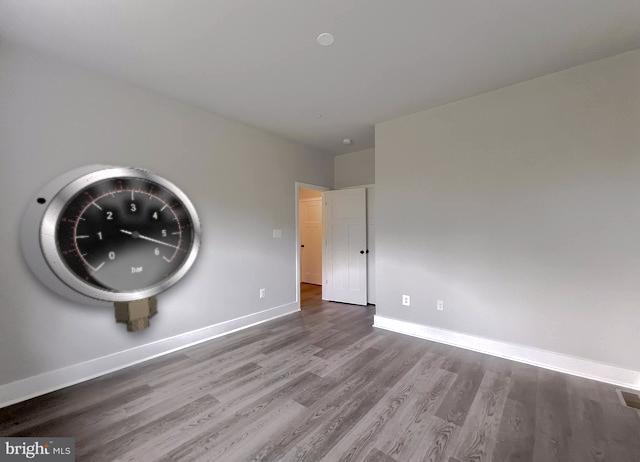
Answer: 5.5bar
